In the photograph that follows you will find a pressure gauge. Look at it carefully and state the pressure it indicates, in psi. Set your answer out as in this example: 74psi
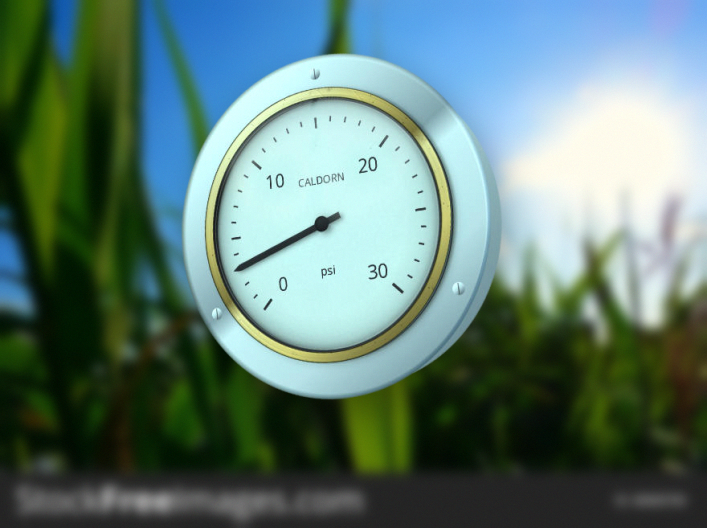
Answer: 3psi
